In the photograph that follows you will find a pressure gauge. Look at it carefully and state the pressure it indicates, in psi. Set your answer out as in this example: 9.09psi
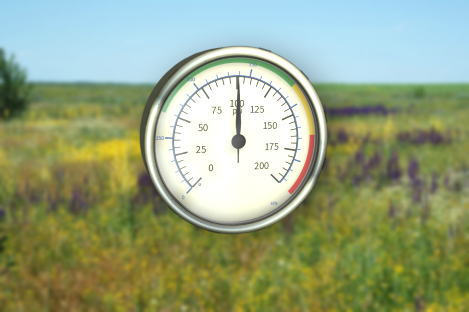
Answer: 100psi
